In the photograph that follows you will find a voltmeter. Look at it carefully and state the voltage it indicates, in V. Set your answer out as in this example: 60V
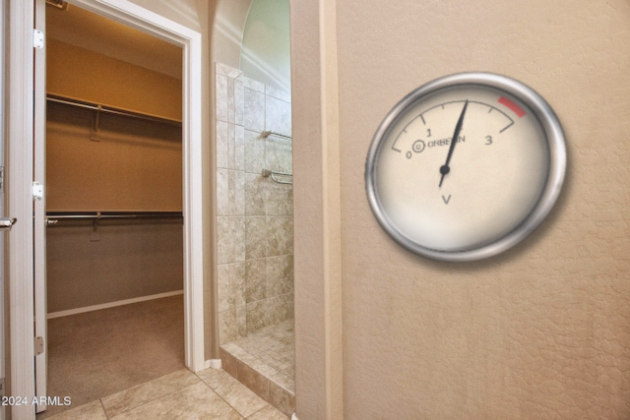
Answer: 2V
